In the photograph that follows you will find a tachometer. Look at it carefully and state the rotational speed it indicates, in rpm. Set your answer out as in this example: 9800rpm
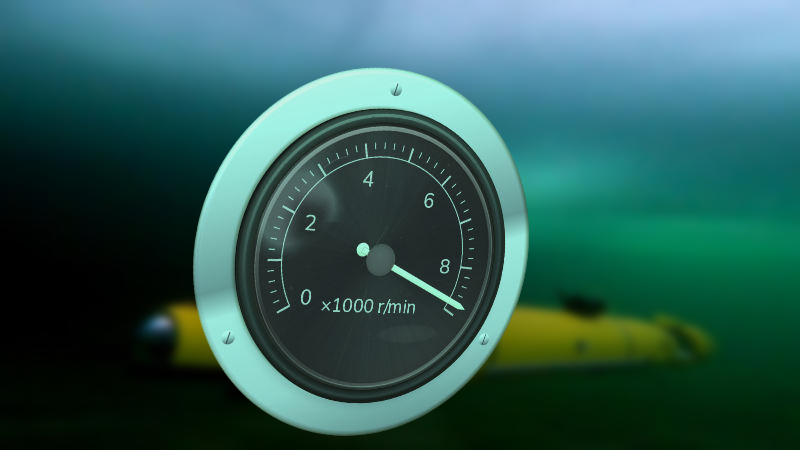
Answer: 8800rpm
